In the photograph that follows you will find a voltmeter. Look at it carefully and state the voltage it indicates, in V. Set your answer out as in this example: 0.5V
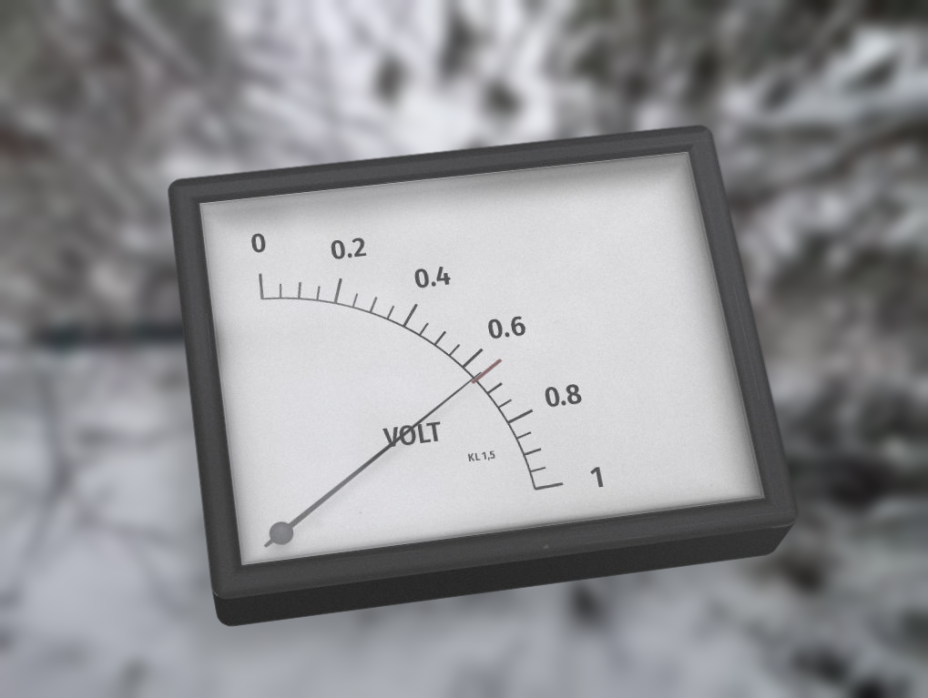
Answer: 0.65V
